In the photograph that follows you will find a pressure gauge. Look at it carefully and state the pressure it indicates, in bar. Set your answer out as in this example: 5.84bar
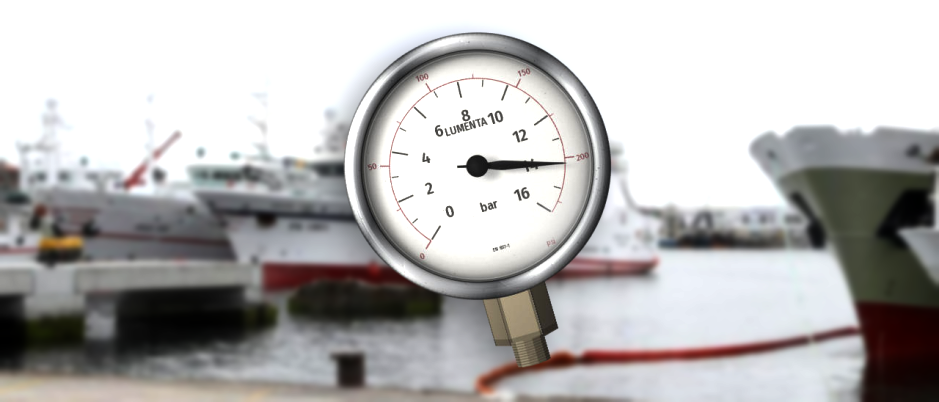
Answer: 14bar
